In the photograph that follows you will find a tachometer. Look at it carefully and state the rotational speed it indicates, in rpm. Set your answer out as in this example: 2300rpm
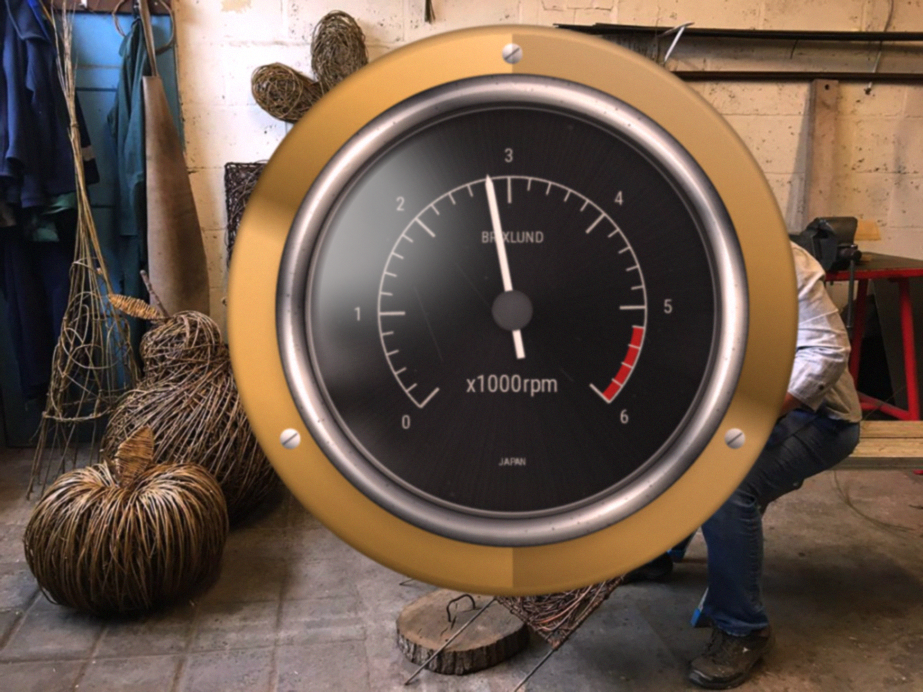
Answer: 2800rpm
